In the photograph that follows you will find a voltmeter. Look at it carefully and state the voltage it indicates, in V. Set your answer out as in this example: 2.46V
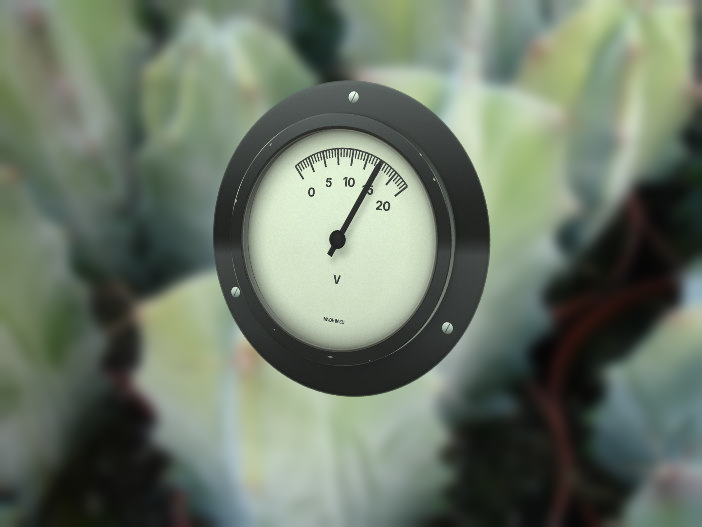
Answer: 15V
